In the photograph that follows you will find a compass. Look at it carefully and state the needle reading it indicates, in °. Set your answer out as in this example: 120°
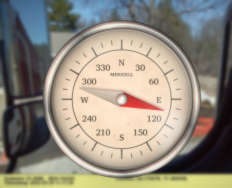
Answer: 105°
